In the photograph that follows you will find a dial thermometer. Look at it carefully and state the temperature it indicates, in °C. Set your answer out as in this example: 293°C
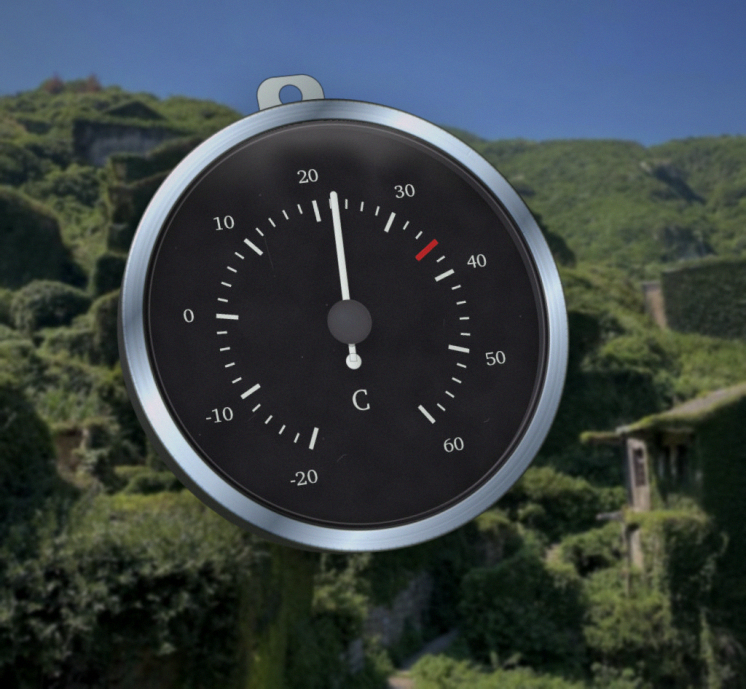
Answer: 22°C
